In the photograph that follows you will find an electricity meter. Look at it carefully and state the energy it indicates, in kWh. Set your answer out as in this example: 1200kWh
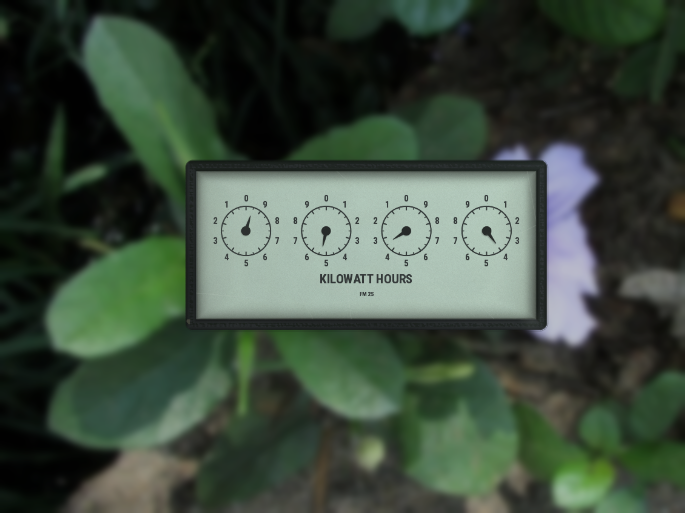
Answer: 9534kWh
